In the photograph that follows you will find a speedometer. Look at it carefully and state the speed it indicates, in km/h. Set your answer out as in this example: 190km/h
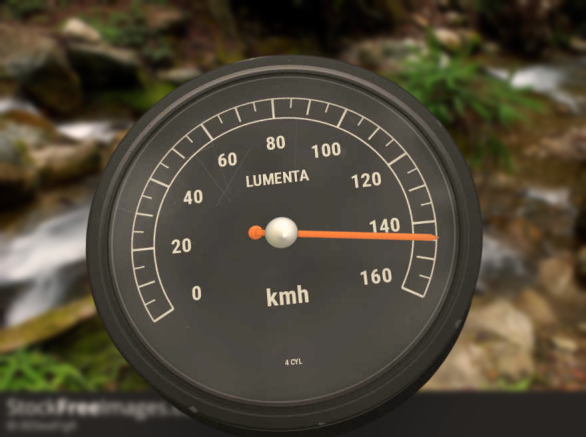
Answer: 145km/h
